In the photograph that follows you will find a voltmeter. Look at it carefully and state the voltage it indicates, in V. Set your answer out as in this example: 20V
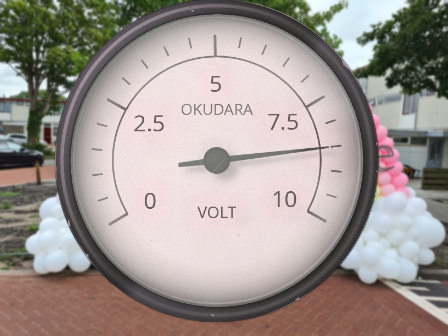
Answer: 8.5V
